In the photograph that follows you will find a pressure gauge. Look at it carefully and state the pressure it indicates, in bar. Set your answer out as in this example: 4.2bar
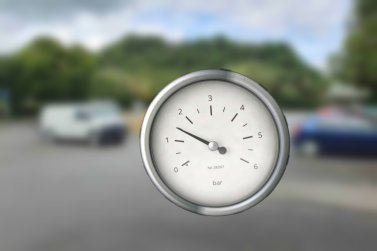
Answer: 1.5bar
